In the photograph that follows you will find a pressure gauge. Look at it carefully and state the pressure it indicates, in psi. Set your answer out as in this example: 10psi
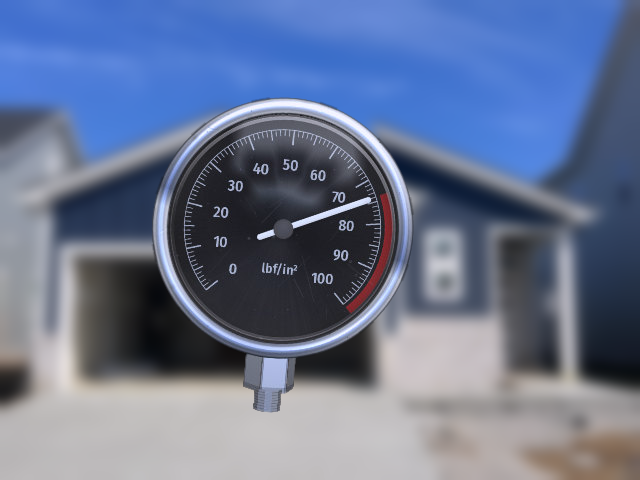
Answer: 74psi
